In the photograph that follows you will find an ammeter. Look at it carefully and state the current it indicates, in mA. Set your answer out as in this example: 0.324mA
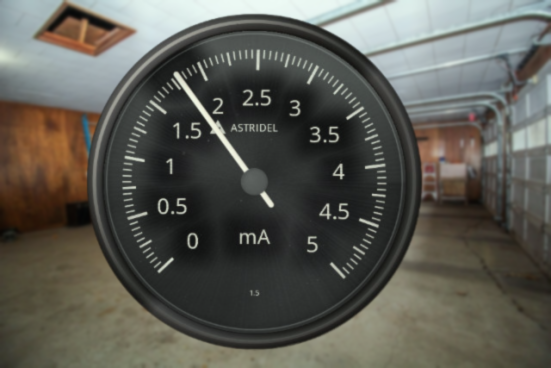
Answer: 1.8mA
